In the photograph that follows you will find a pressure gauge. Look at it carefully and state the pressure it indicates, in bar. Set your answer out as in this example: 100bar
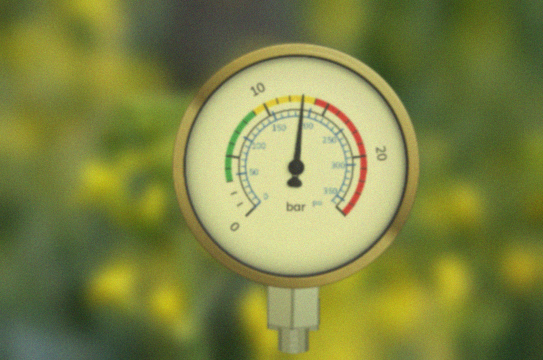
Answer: 13bar
